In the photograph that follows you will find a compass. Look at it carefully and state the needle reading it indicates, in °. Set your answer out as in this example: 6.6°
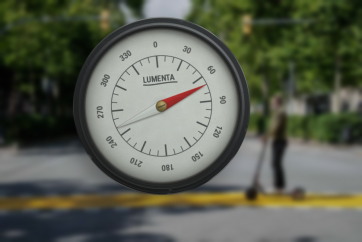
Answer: 70°
